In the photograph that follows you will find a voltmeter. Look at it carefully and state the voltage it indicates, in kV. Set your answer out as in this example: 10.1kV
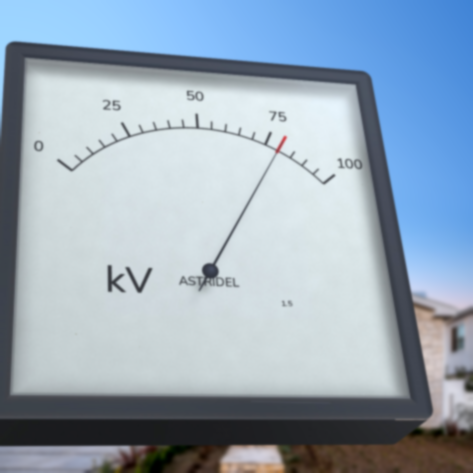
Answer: 80kV
